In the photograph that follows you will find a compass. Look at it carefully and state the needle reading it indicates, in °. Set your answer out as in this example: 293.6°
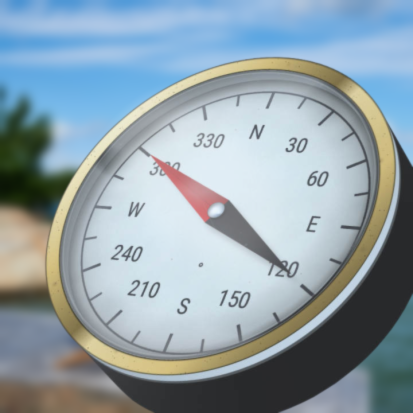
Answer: 300°
